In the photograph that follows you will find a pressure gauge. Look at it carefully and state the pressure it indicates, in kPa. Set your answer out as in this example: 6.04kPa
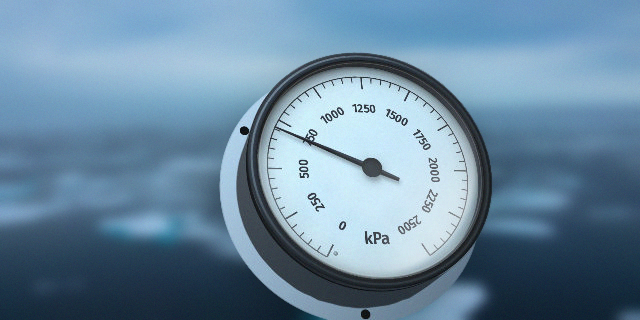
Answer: 700kPa
